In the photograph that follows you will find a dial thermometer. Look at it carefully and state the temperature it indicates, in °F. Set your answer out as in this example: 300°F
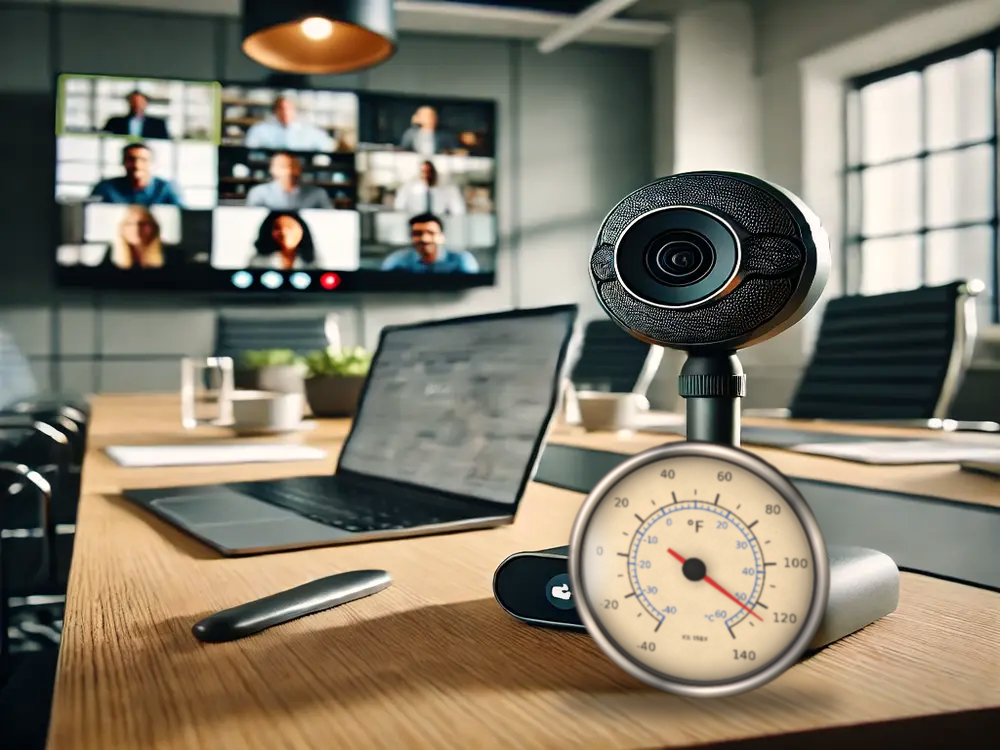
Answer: 125°F
